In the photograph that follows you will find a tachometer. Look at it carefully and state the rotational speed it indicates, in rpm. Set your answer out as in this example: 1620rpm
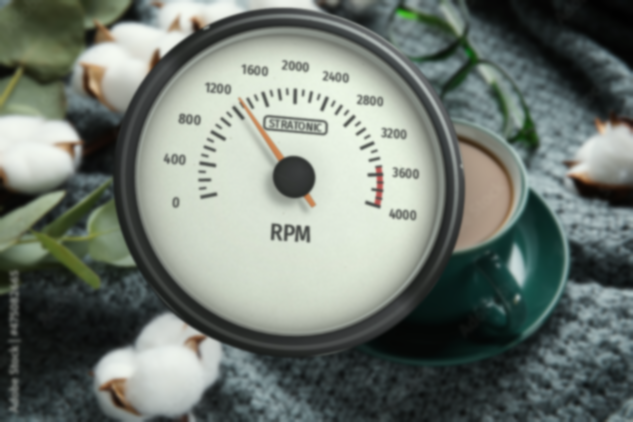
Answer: 1300rpm
